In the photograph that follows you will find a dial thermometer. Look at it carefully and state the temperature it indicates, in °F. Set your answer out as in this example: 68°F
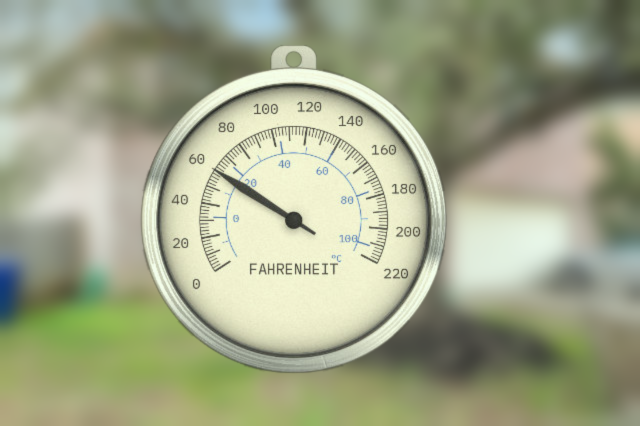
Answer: 60°F
